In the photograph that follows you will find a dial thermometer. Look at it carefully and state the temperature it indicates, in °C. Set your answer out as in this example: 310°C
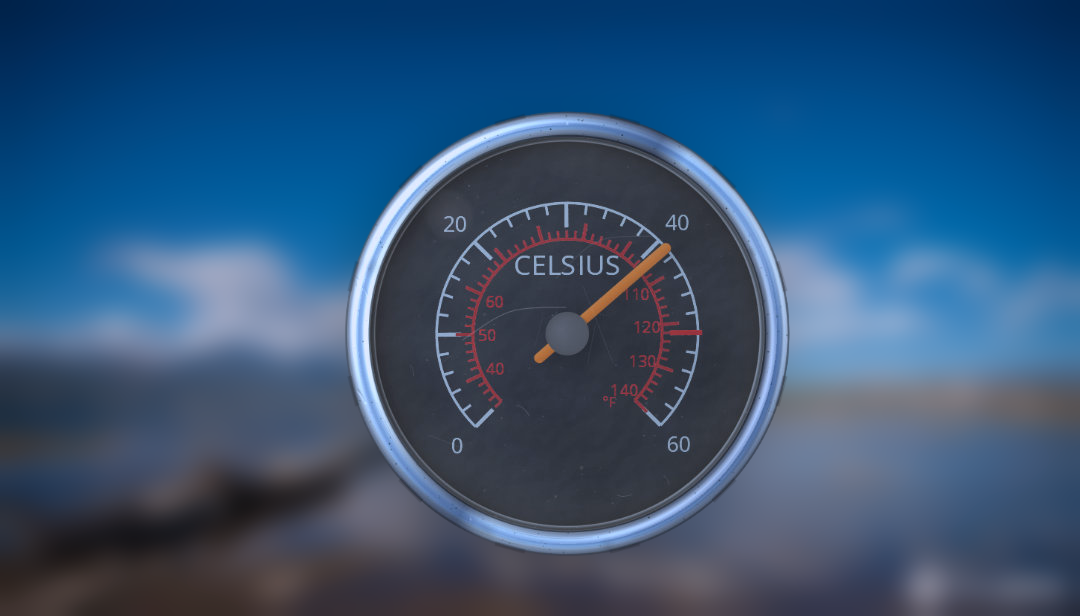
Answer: 41°C
